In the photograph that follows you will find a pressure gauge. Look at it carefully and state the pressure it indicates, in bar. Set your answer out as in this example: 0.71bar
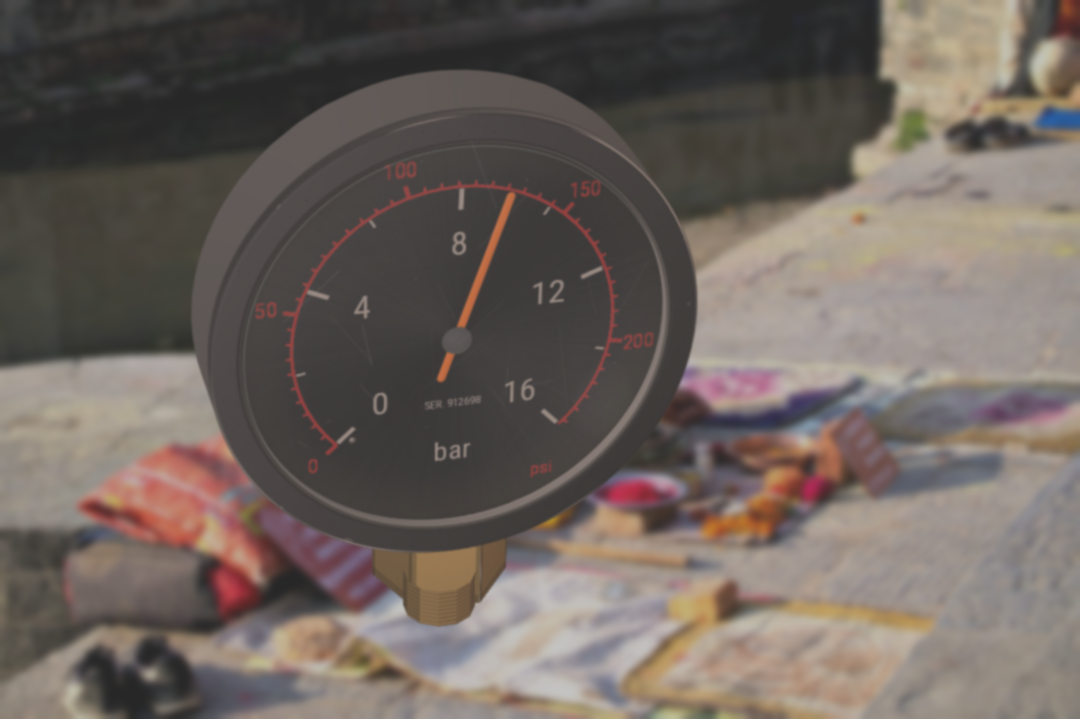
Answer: 9bar
